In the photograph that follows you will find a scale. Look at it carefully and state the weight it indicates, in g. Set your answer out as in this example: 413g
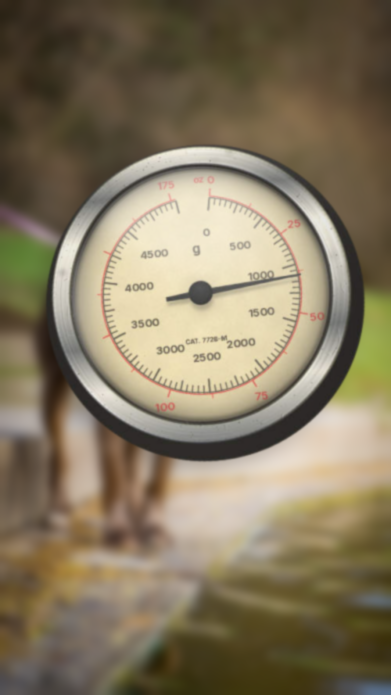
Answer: 1100g
